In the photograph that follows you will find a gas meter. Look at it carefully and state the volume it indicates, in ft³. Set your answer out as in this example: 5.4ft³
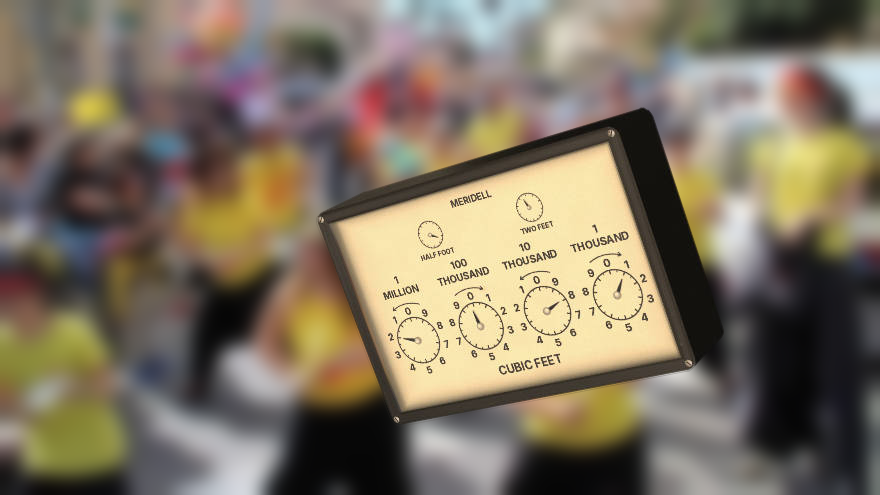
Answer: 198100ft³
